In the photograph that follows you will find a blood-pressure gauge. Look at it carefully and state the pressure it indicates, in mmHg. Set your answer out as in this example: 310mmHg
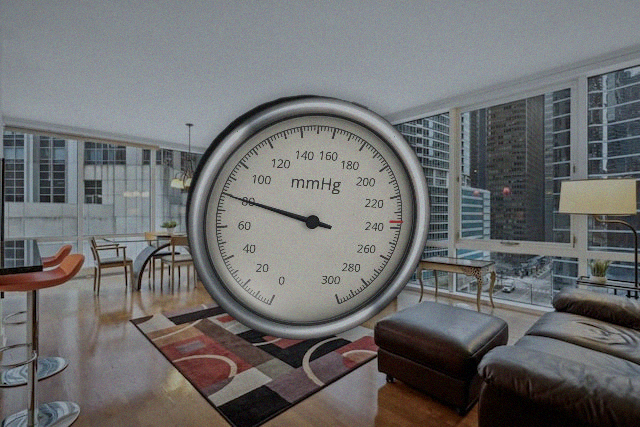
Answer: 80mmHg
